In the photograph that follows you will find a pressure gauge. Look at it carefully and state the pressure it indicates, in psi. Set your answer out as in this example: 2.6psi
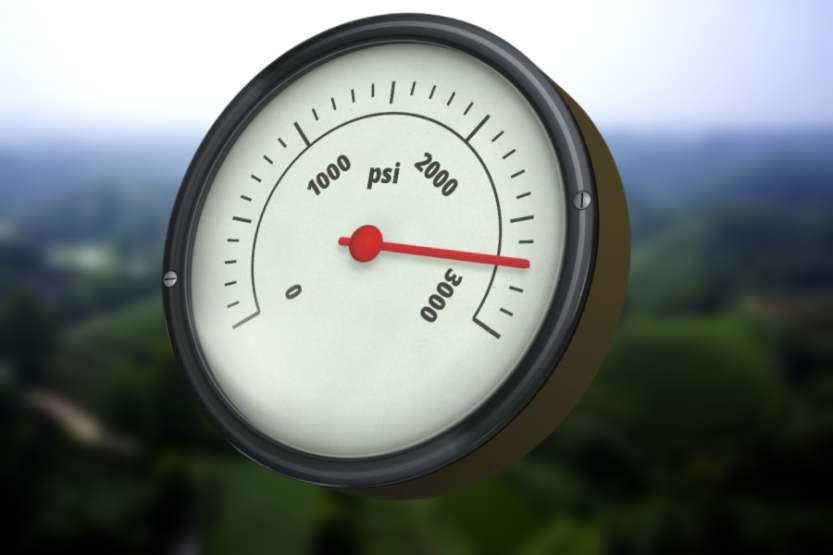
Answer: 2700psi
